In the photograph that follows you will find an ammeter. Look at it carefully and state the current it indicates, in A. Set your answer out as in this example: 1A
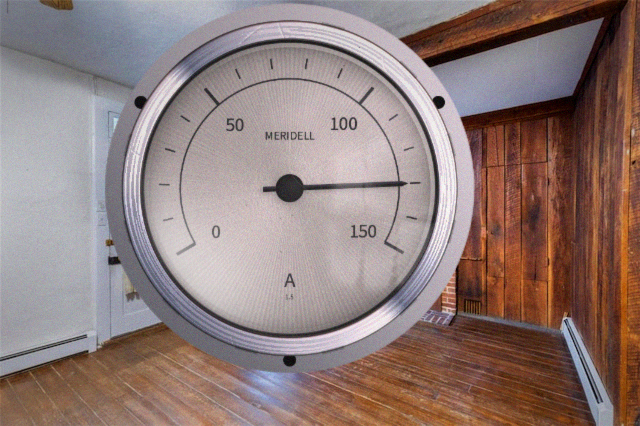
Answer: 130A
